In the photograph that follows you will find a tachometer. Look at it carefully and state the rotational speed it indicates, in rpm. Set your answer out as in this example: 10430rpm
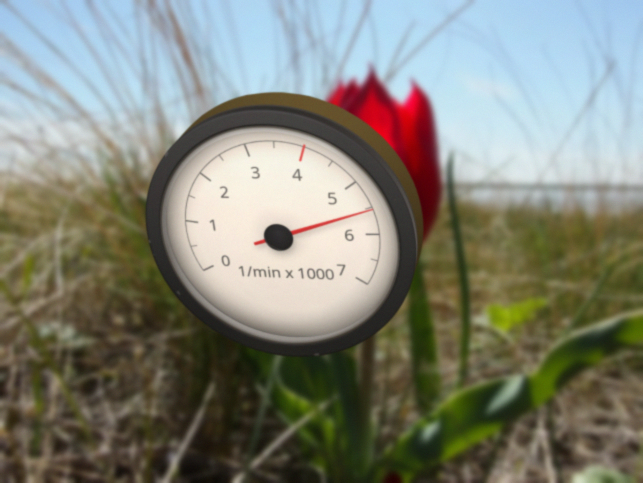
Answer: 5500rpm
